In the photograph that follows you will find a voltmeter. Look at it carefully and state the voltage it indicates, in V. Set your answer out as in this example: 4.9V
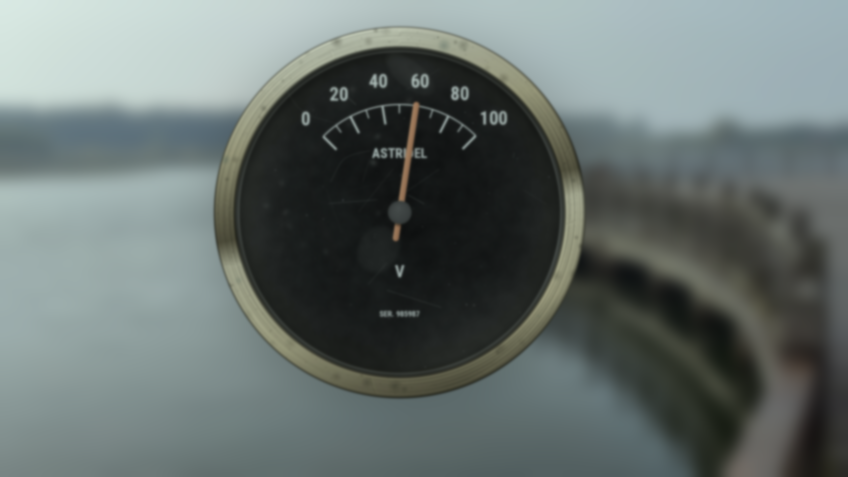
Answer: 60V
